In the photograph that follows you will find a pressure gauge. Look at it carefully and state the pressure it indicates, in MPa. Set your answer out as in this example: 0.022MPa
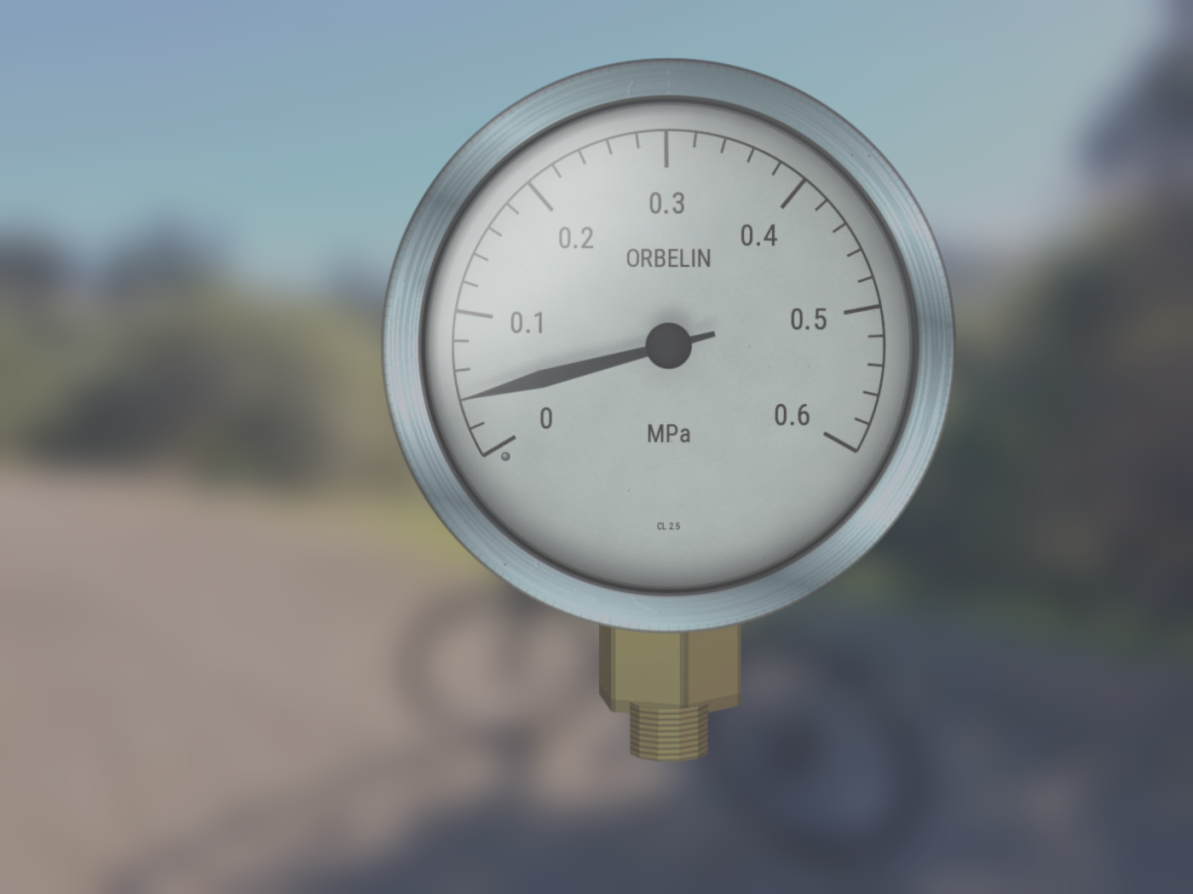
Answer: 0.04MPa
